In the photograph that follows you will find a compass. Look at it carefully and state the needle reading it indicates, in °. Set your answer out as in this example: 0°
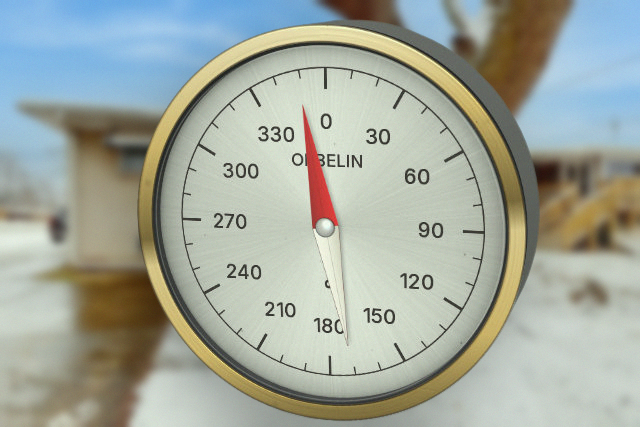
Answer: 350°
